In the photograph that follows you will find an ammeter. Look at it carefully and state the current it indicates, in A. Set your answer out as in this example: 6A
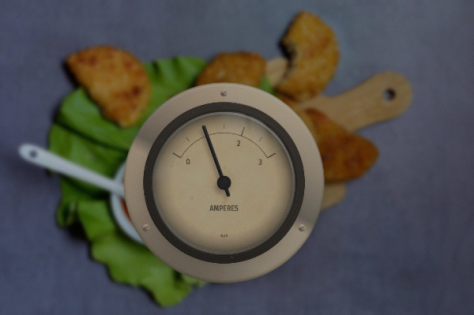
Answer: 1A
